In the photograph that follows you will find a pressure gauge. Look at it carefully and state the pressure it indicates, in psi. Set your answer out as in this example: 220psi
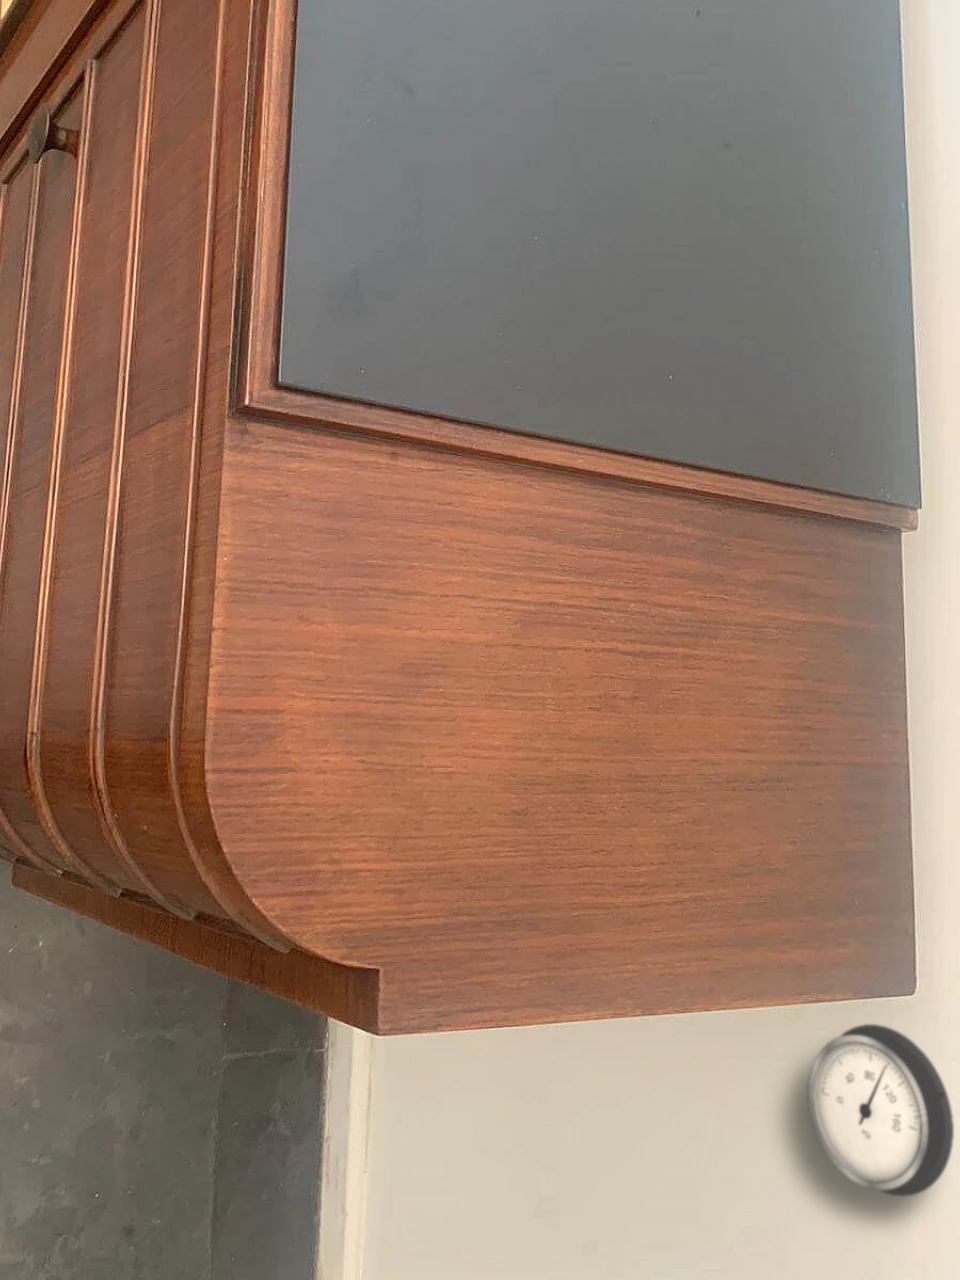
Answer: 100psi
